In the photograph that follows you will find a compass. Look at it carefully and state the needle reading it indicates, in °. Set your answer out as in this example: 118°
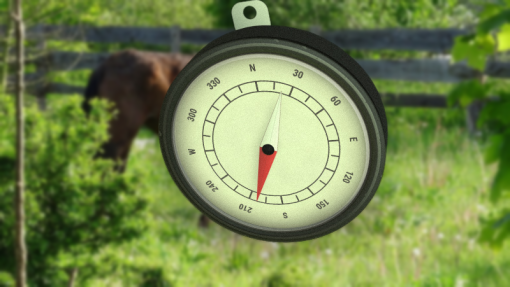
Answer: 202.5°
